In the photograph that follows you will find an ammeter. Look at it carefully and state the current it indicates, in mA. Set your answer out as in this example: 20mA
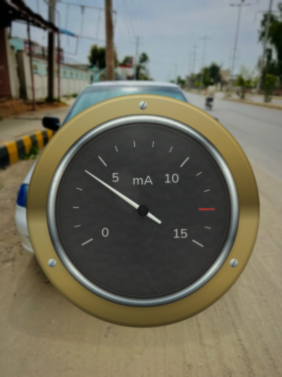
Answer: 4mA
